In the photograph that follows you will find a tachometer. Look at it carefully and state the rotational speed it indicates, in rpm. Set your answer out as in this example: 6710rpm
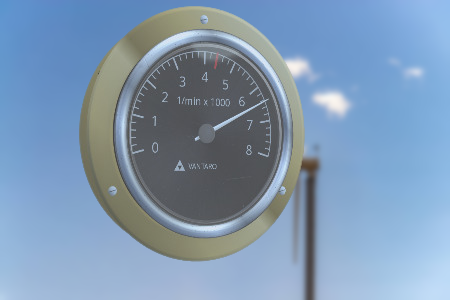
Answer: 6400rpm
